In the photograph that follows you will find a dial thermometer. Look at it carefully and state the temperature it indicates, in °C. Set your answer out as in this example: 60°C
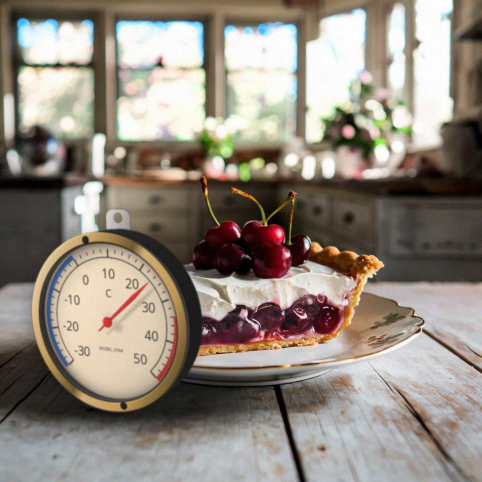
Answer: 24°C
